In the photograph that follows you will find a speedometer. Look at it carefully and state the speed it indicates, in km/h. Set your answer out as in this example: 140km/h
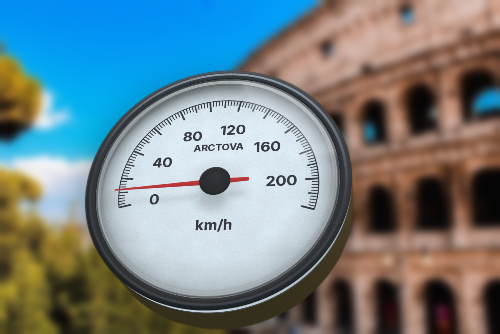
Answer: 10km/h
